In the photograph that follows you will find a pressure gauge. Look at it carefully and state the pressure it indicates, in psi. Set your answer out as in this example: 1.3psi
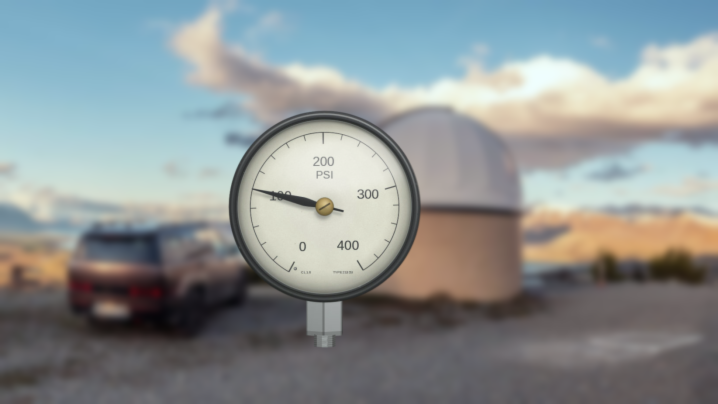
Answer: 100psi
